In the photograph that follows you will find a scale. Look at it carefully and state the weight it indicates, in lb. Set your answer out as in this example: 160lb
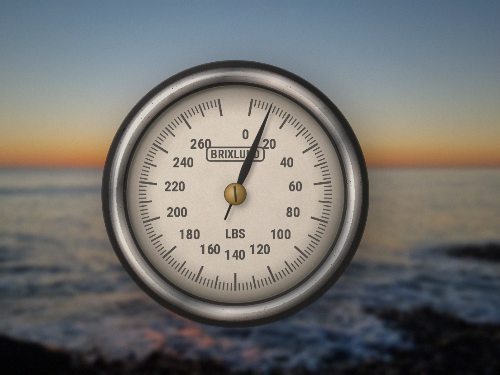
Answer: 10lb
